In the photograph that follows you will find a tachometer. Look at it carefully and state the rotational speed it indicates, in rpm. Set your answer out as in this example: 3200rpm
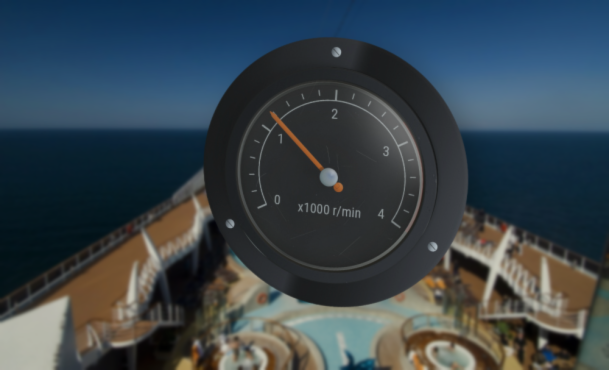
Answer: 1200rpm
